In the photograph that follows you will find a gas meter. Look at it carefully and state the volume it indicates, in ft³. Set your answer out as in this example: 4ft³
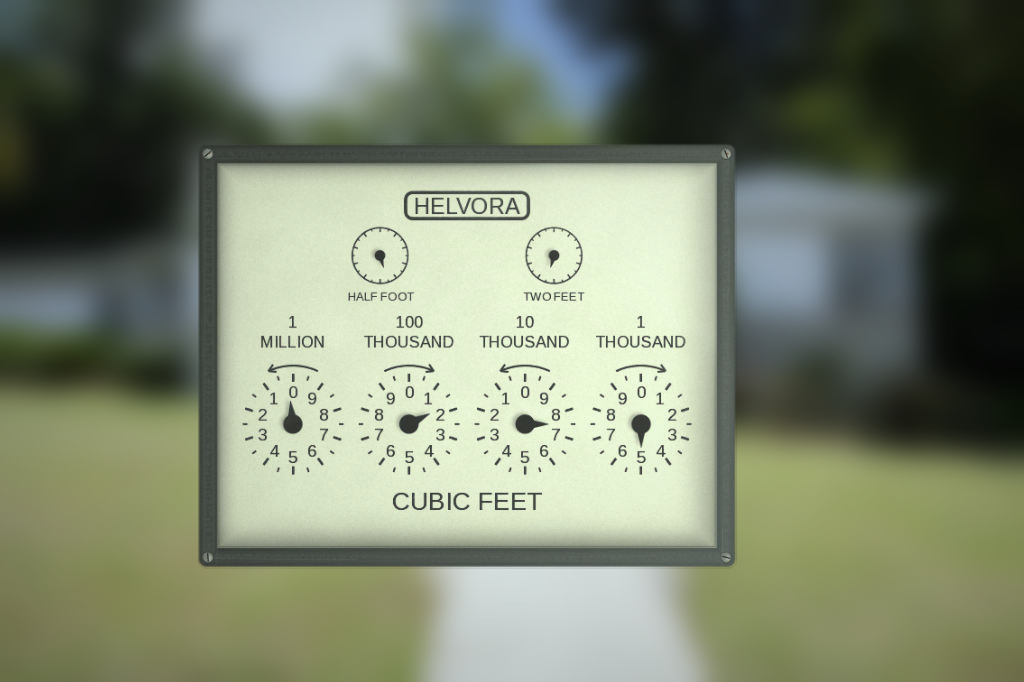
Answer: 17500ft³
